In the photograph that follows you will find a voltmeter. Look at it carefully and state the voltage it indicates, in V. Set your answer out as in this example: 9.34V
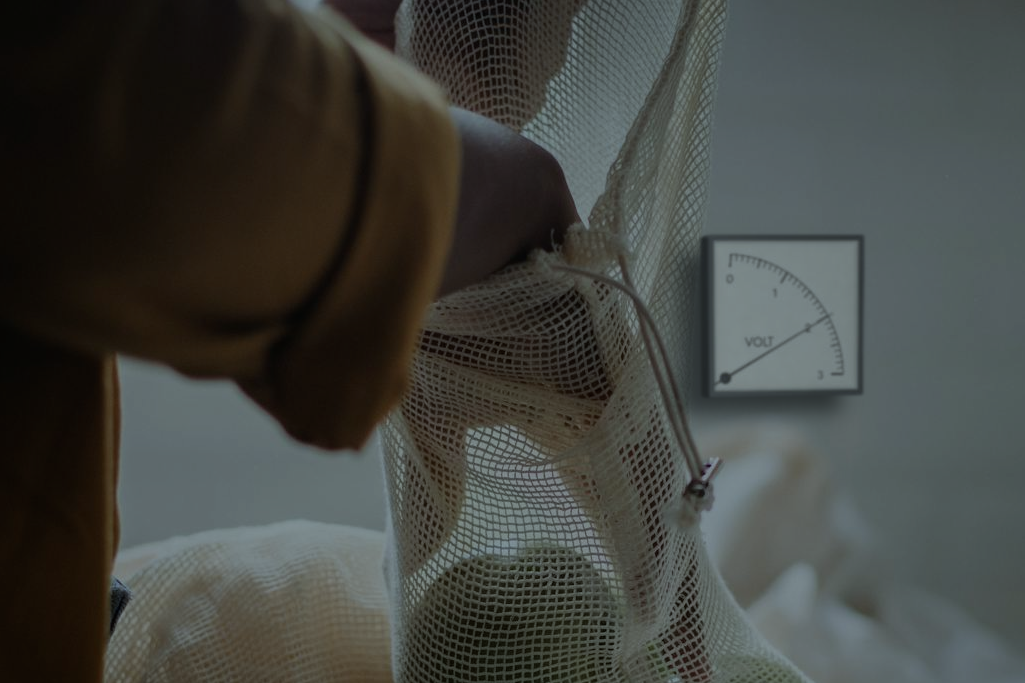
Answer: 2V
